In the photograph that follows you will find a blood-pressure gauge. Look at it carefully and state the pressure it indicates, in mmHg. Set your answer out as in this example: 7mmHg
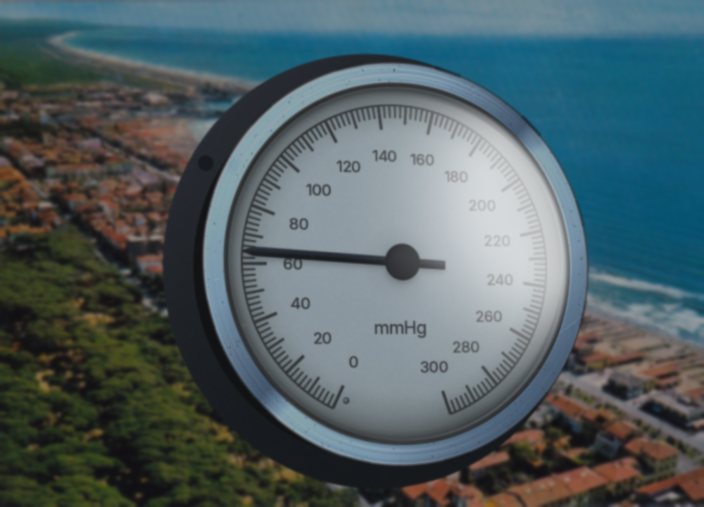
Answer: 64mmHg
